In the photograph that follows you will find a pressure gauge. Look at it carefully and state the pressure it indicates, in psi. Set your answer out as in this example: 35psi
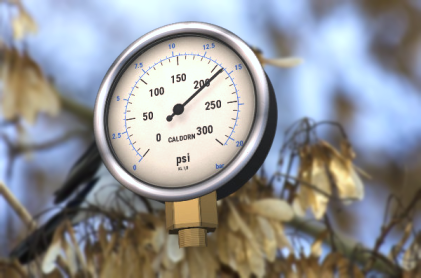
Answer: 210psi
